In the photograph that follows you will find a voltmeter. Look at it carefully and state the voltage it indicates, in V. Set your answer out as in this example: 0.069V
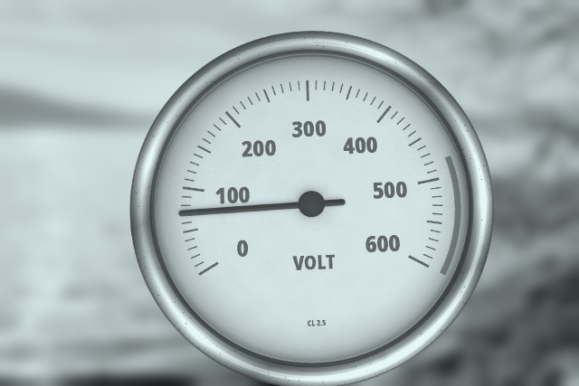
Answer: 70V
